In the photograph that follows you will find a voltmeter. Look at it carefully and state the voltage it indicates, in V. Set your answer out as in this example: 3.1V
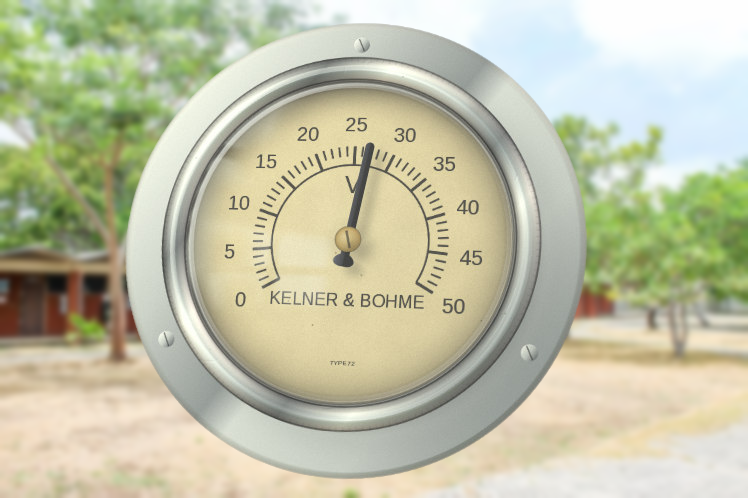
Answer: 27V
